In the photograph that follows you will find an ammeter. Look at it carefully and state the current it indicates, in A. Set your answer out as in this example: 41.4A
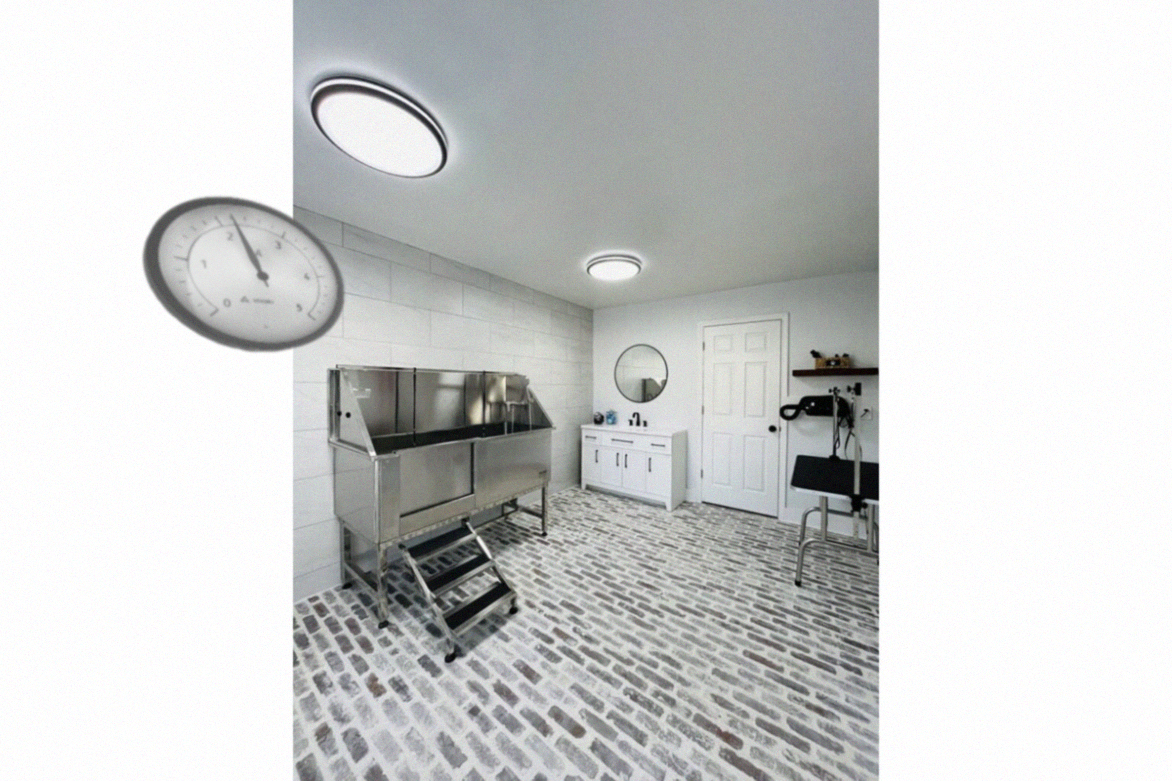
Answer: 2.2A
